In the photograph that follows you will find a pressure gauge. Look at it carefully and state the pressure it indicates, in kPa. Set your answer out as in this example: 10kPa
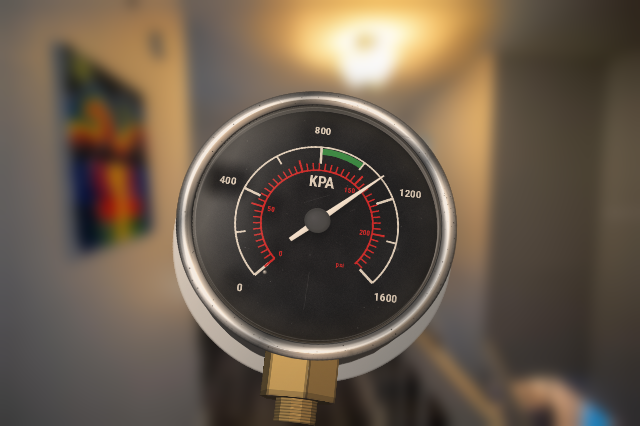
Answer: 1100kPa
